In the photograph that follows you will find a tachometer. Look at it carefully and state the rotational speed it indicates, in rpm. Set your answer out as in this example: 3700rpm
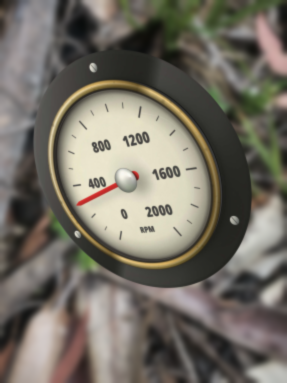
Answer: 300rpm
